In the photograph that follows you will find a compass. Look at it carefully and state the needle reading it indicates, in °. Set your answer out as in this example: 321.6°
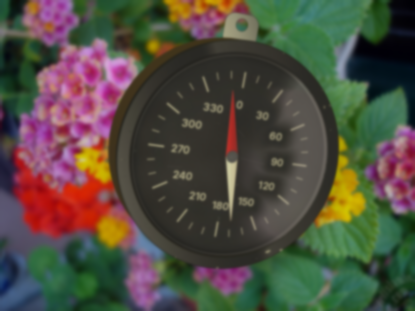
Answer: 350°
